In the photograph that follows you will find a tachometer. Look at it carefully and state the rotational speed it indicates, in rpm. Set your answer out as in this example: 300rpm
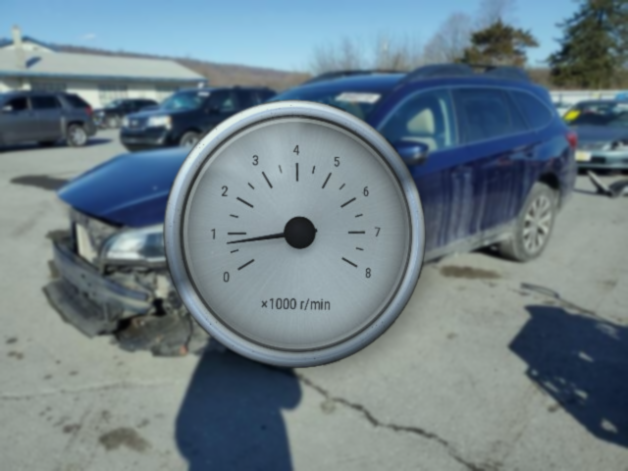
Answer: 750rpm
